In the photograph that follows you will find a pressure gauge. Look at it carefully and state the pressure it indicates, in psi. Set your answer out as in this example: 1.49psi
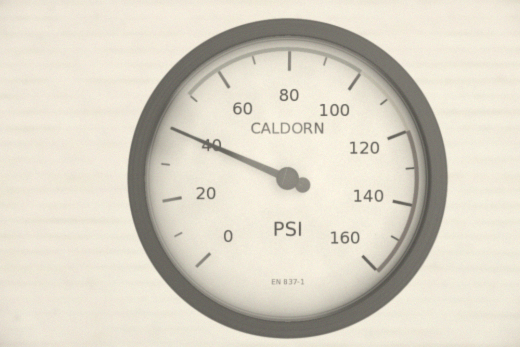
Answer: 40psi
